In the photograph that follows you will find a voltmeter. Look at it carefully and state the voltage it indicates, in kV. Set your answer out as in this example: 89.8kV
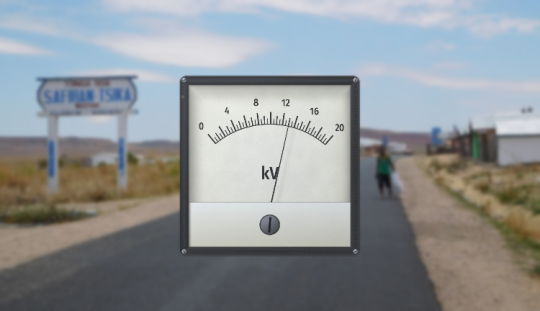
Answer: 13kV
